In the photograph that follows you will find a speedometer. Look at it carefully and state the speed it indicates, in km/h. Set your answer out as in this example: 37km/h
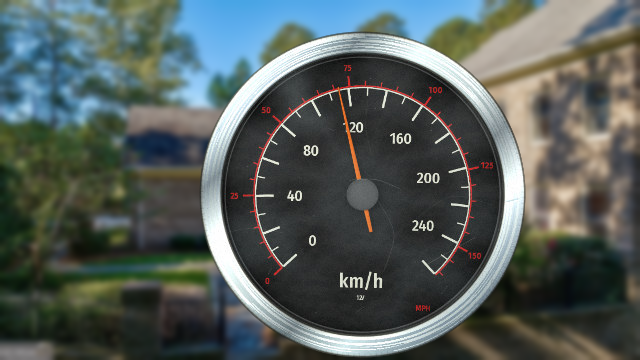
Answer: 115km/h
